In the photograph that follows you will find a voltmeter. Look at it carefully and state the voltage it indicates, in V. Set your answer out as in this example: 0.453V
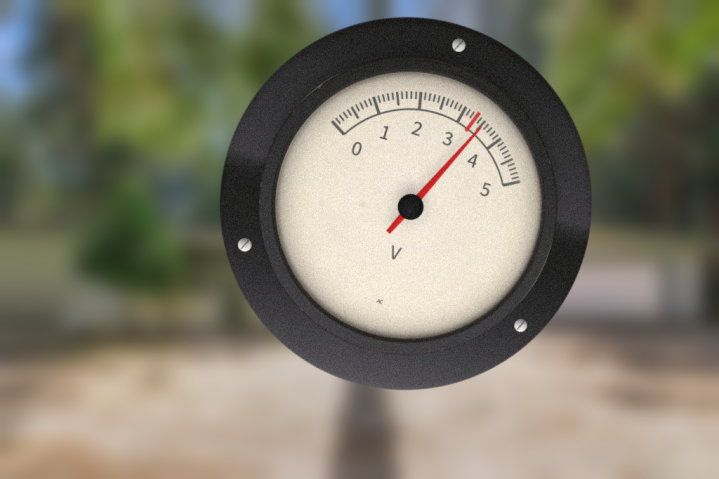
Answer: 3.5V
